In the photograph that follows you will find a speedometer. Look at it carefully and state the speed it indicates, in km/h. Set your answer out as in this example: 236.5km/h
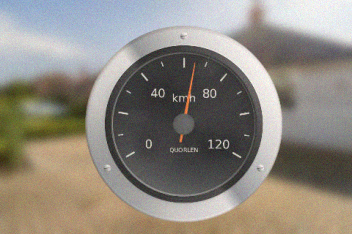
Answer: 65km/h
